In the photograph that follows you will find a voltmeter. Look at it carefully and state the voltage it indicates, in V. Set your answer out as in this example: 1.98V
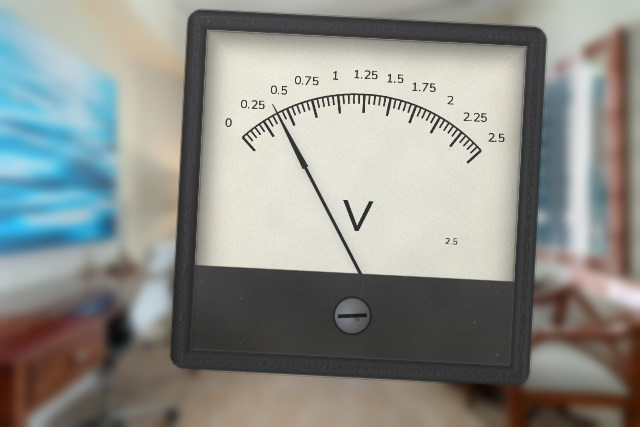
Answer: 0.4V
